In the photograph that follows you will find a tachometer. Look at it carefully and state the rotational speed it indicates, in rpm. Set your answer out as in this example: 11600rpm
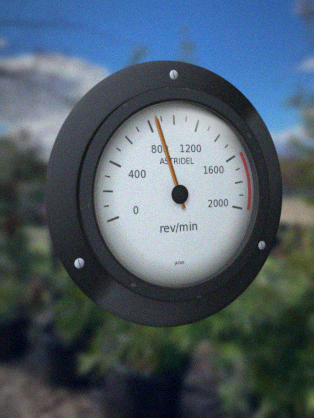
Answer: 850rpm
